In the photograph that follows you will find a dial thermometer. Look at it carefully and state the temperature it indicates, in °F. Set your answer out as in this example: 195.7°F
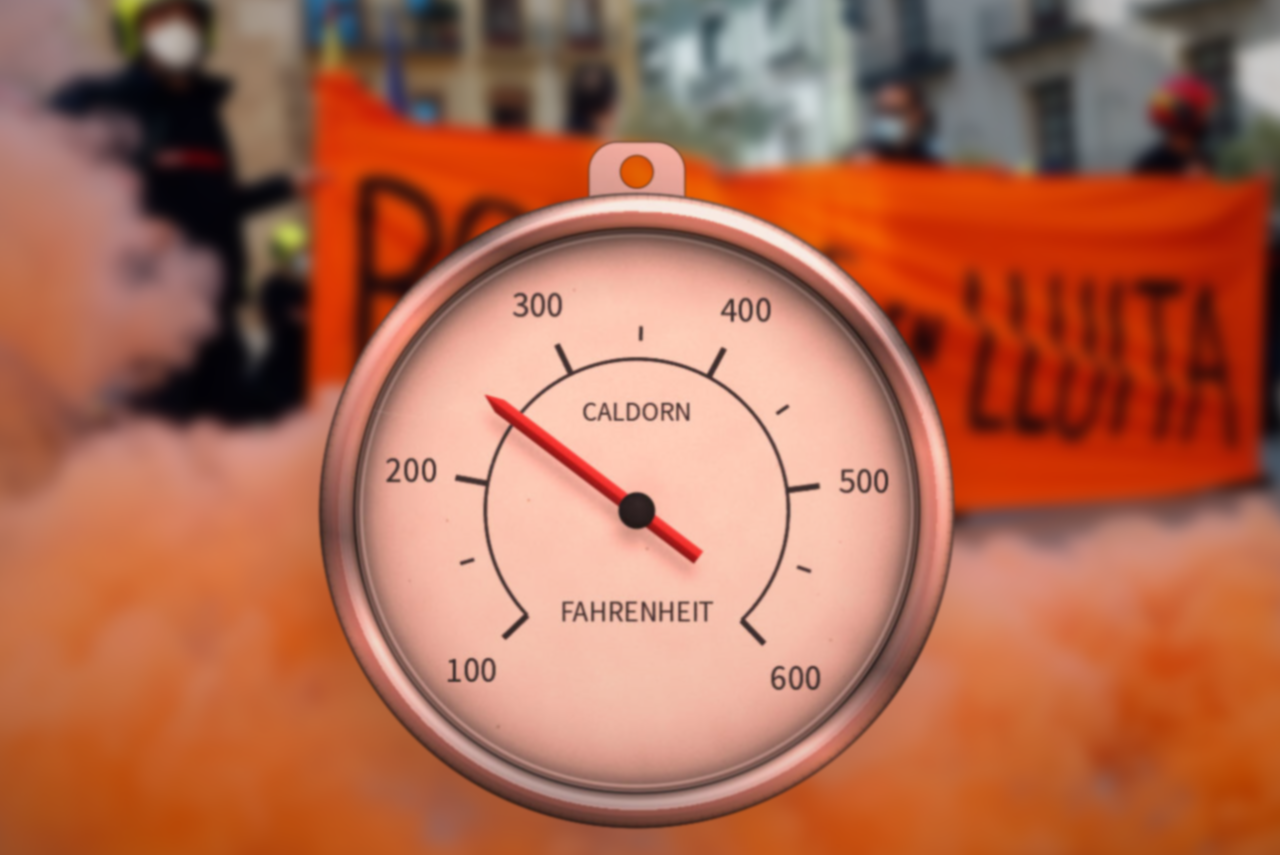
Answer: 250°F
